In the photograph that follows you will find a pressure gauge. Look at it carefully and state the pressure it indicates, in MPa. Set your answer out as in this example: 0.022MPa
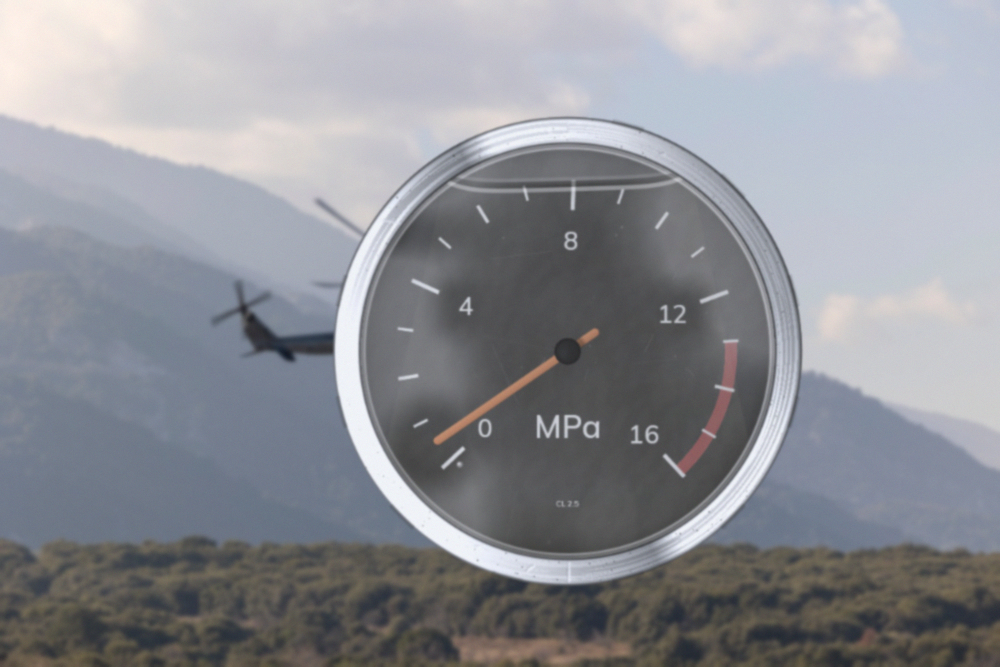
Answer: 0.5MPa
